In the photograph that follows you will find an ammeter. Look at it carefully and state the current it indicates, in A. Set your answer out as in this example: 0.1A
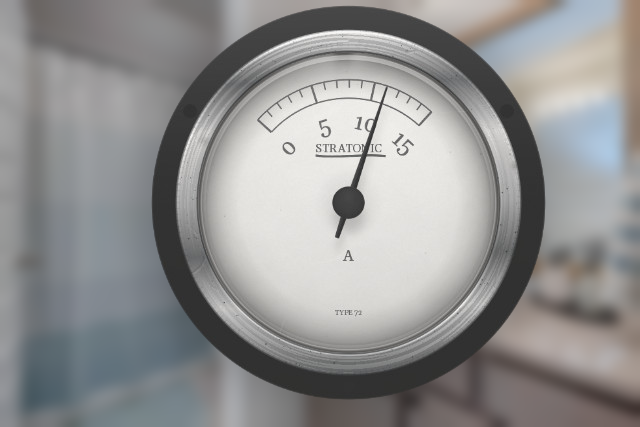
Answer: 11A
